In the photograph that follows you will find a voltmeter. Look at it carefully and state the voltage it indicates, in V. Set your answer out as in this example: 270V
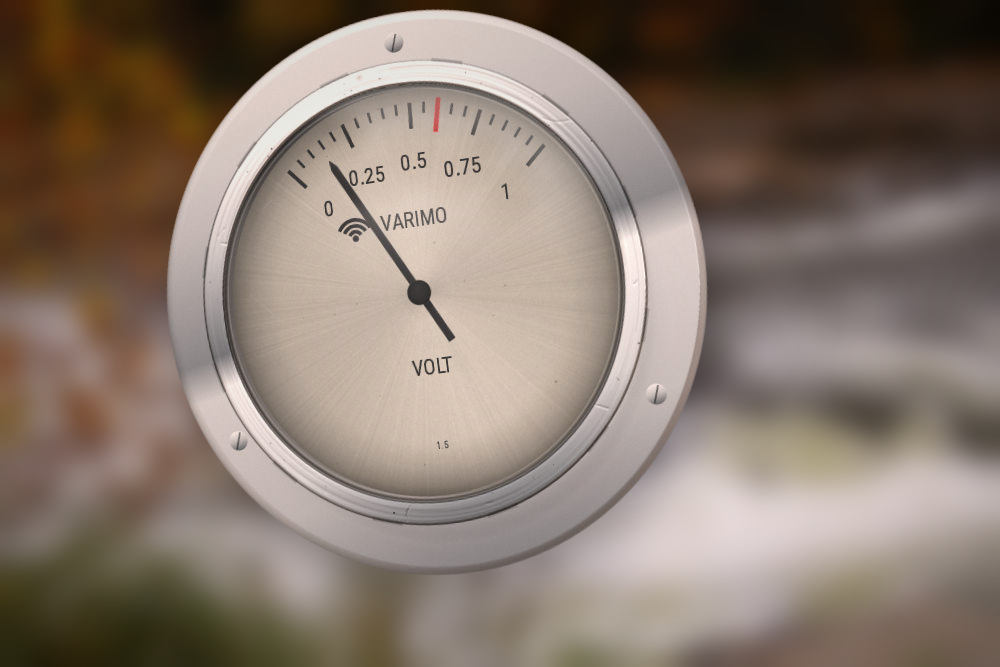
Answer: 0.15V
